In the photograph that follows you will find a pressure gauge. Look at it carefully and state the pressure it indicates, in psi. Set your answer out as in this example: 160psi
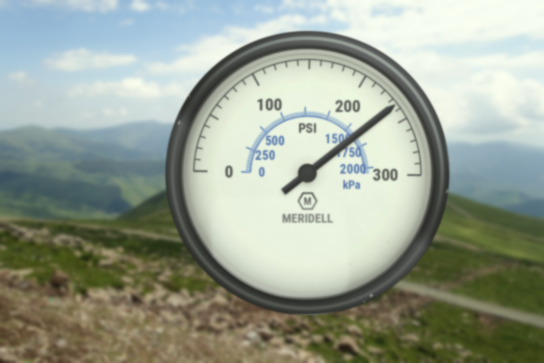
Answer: 235psi
